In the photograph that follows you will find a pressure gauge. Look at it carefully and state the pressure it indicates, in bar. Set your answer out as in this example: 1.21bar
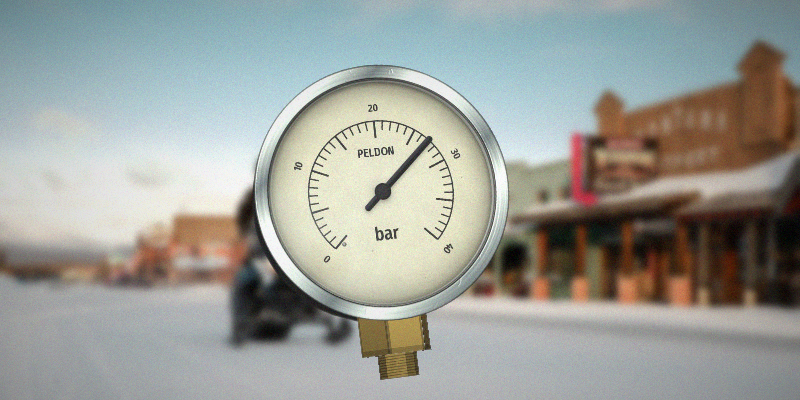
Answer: 27bar
